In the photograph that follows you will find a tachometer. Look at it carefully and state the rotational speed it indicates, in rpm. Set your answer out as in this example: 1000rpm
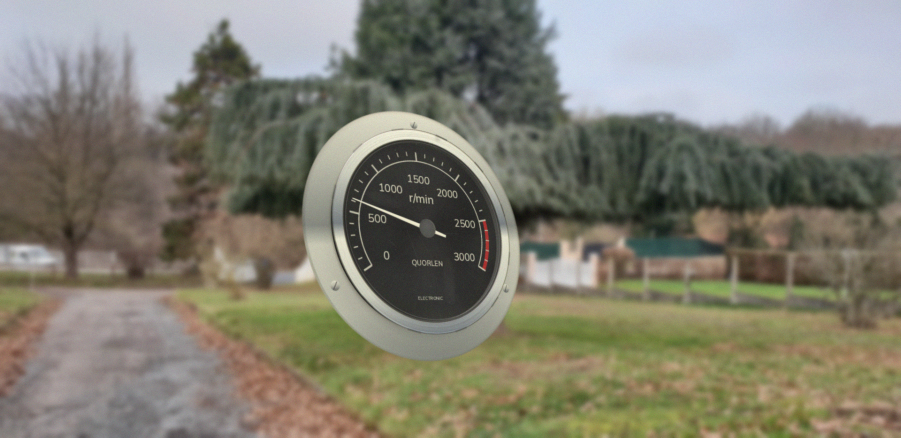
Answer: 600rpm
